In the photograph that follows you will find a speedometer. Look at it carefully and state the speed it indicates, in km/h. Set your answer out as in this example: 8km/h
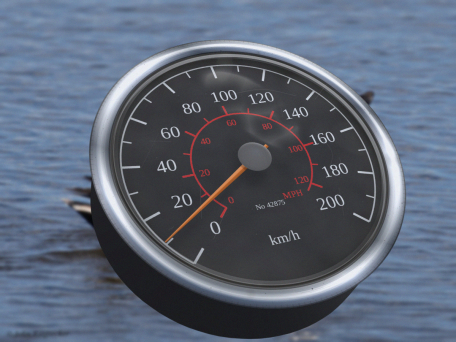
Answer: 10km/h
